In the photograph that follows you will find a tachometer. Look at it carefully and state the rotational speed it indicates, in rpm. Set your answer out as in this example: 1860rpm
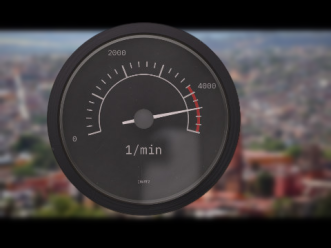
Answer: 4400rpm
